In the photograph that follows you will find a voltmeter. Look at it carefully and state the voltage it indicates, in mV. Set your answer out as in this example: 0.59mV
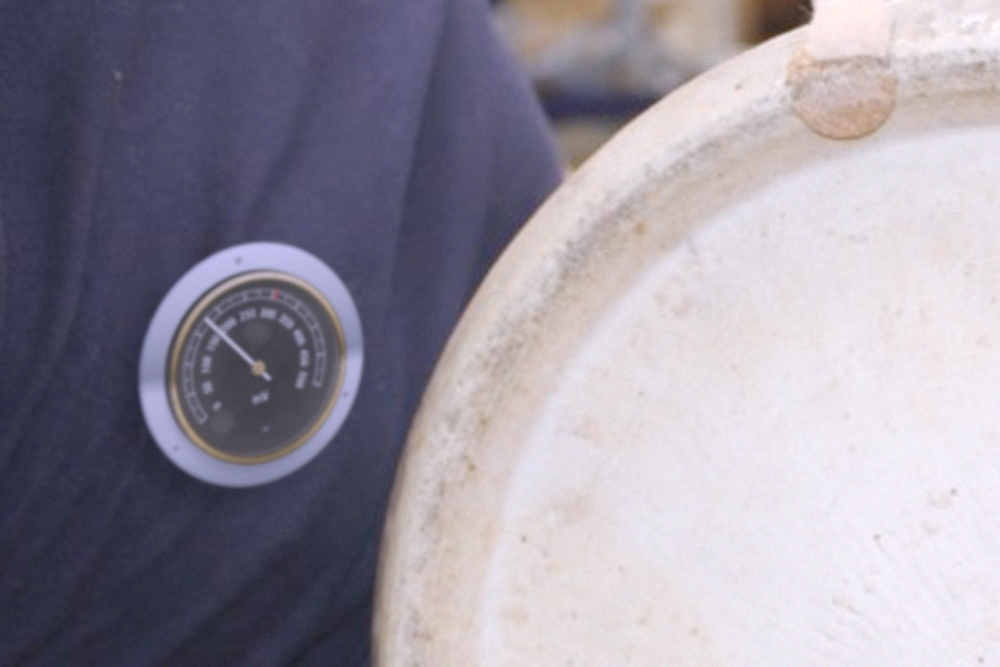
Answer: 175mV
